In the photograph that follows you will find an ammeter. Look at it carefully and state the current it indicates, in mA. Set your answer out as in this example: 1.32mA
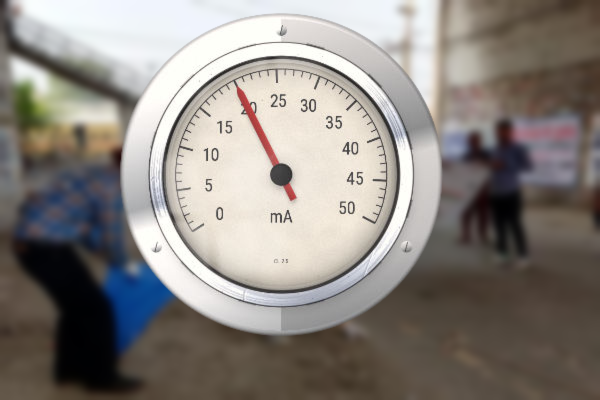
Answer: 20mA
